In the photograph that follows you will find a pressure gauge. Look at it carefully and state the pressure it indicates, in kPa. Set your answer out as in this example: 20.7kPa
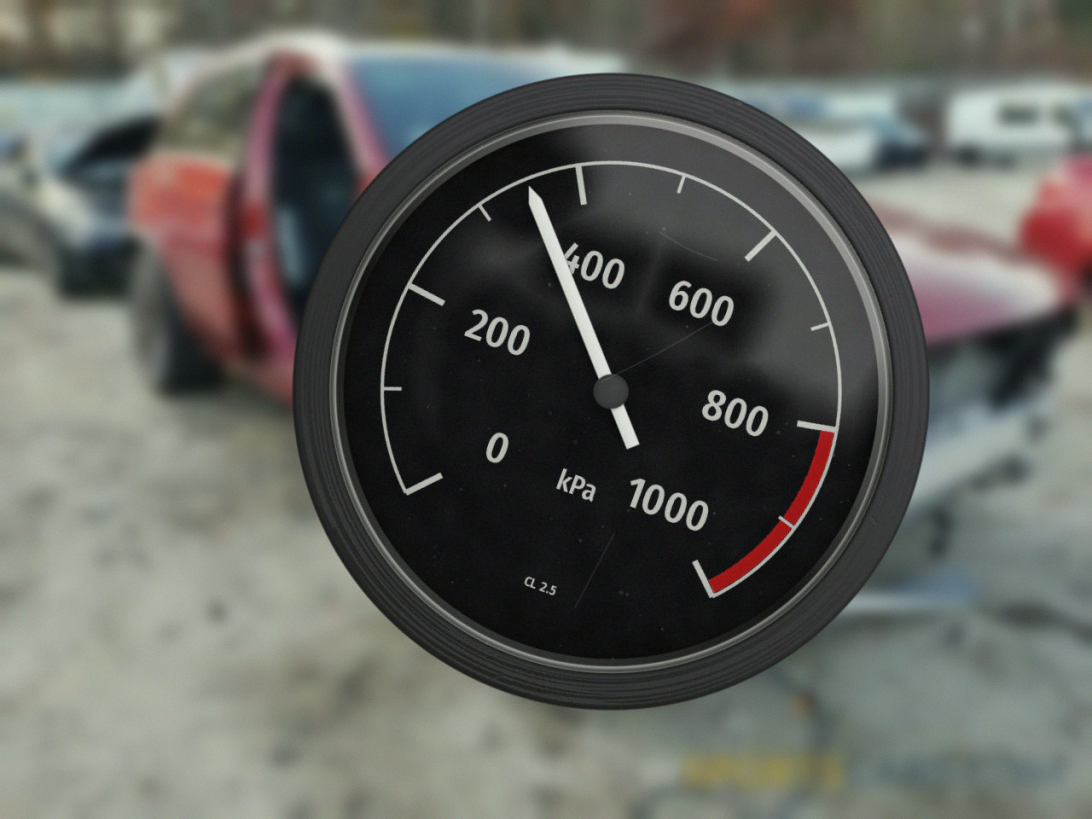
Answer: 350kPa
